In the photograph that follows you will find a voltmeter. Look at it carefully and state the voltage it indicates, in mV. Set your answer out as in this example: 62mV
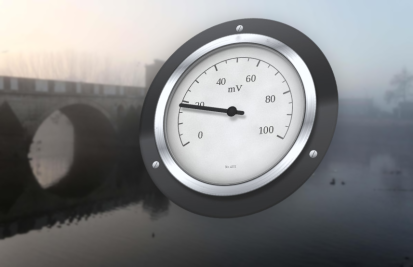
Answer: 17.5mV
